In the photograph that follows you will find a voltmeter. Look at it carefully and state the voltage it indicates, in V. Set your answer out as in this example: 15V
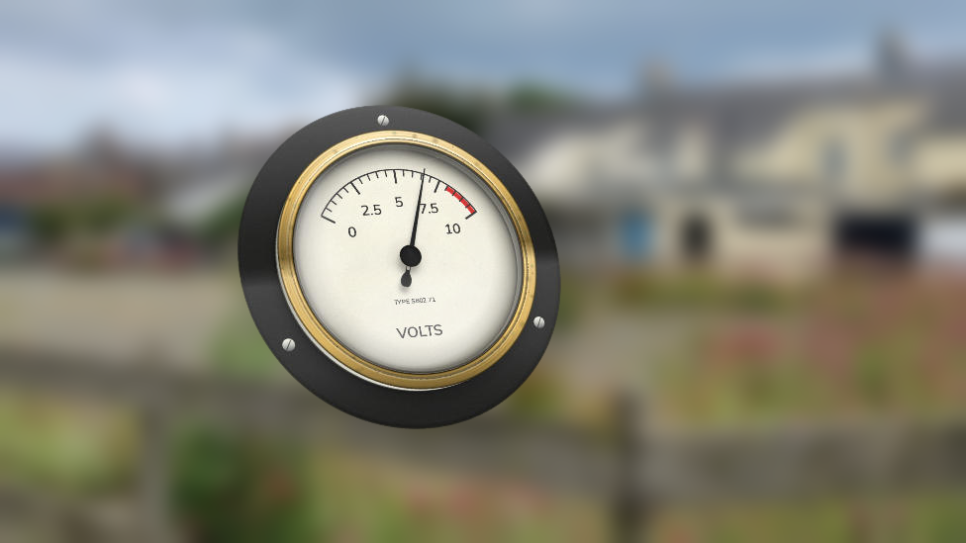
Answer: 6.5V
